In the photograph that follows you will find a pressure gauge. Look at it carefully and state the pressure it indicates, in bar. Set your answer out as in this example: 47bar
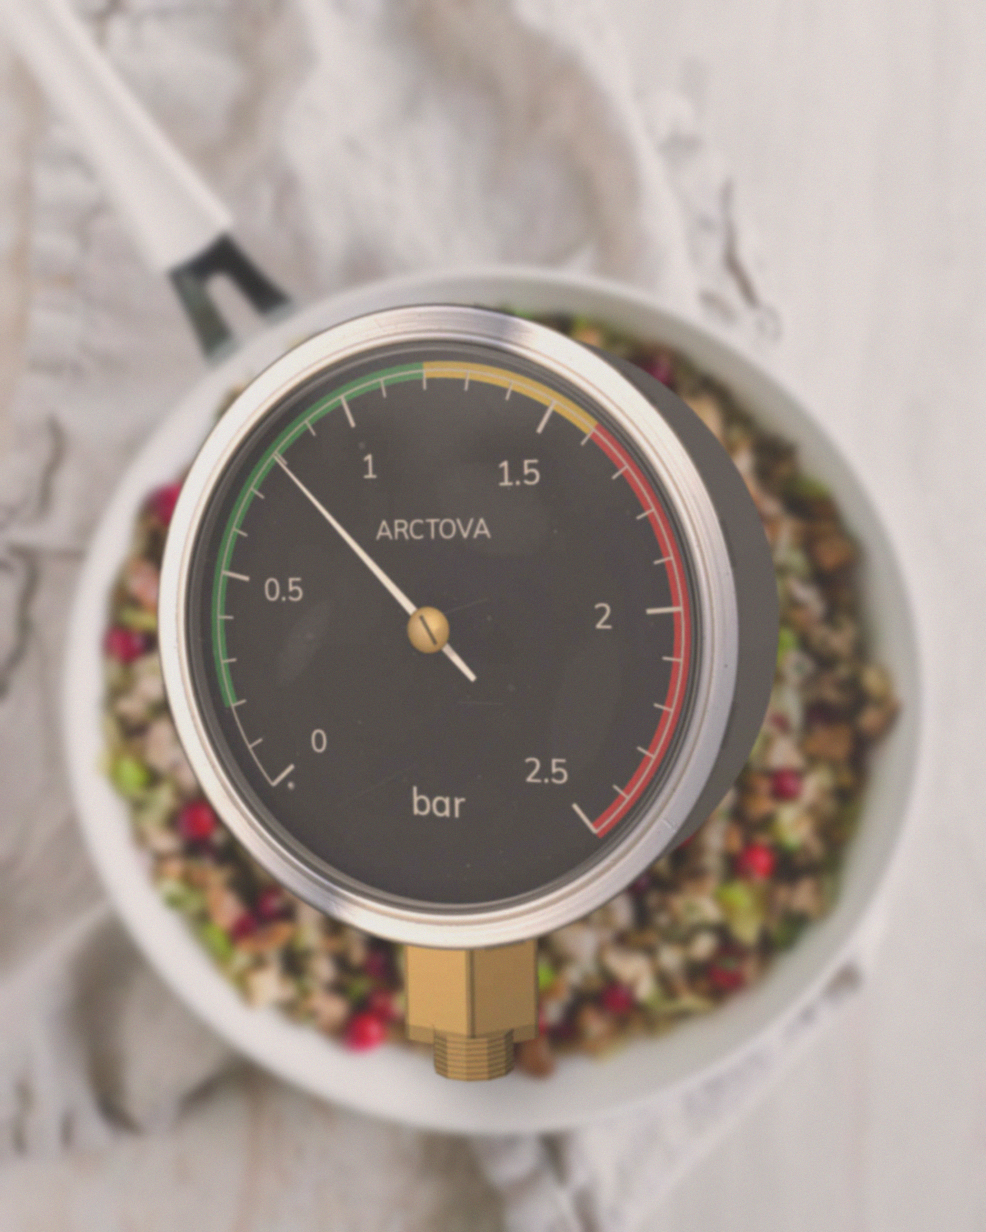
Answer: 0.8bar
